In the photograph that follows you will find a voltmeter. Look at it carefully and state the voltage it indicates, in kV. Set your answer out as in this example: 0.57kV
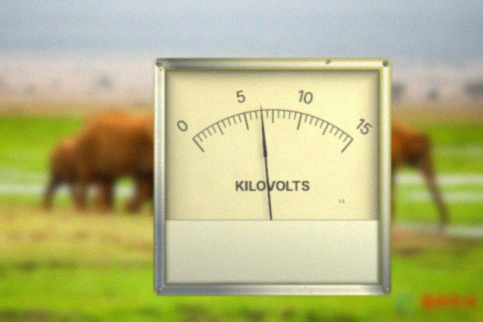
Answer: 6.5kV
